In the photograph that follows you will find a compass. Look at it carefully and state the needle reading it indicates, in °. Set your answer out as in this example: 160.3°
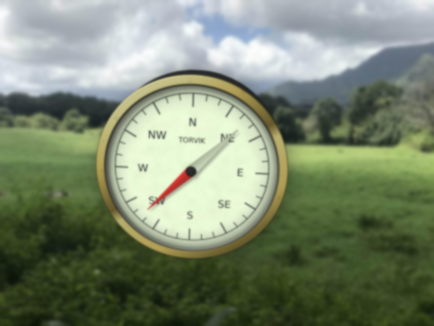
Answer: 225°
